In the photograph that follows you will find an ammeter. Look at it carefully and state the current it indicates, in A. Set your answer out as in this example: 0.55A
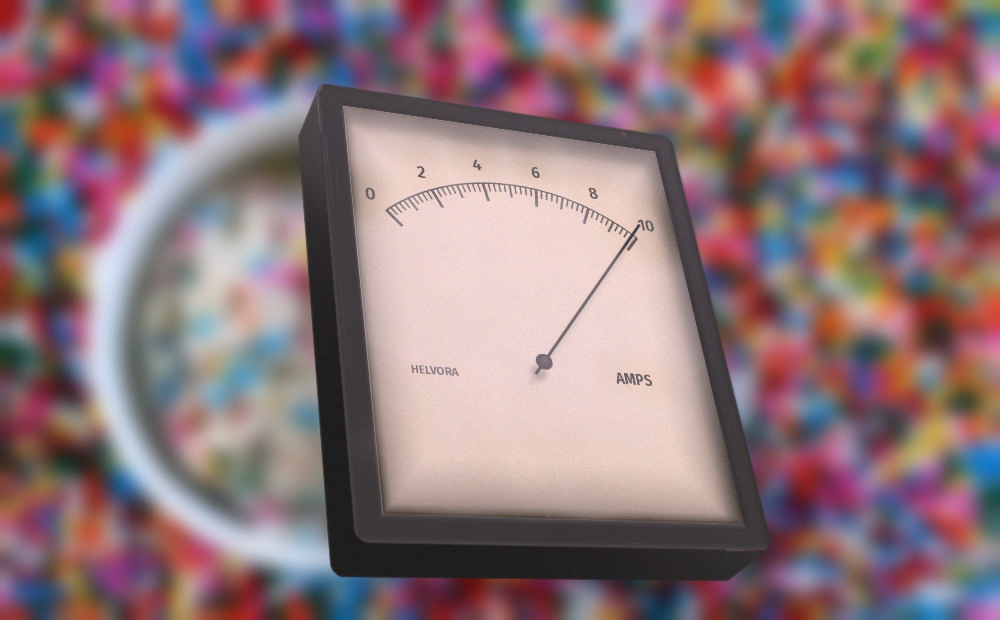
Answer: 9.8A
